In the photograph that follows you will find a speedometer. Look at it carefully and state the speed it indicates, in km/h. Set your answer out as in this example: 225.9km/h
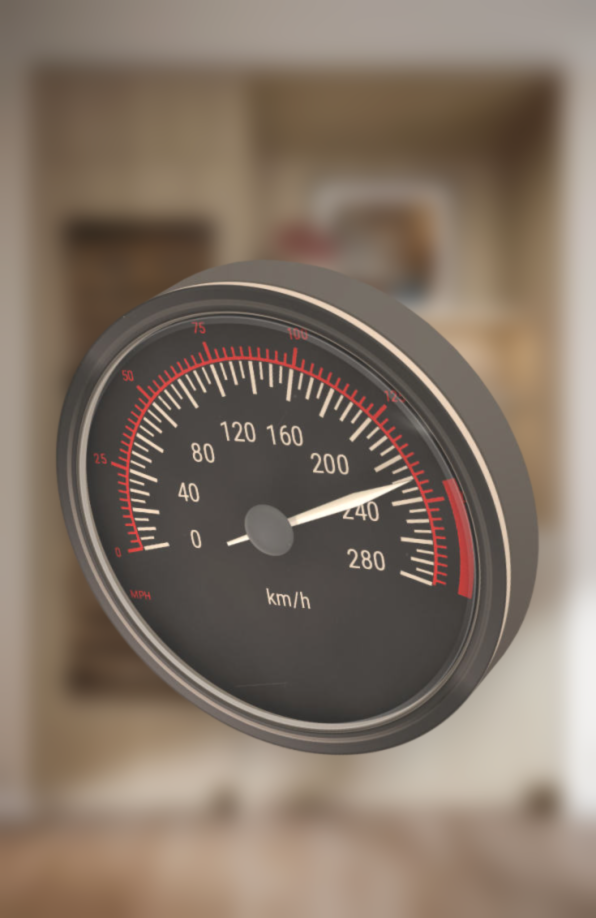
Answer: 230km/h
